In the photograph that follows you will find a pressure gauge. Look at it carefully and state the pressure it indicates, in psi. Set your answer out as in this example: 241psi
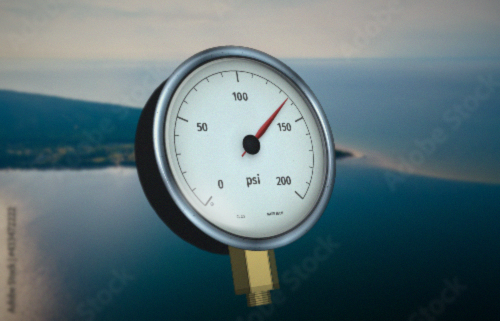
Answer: 135psi
